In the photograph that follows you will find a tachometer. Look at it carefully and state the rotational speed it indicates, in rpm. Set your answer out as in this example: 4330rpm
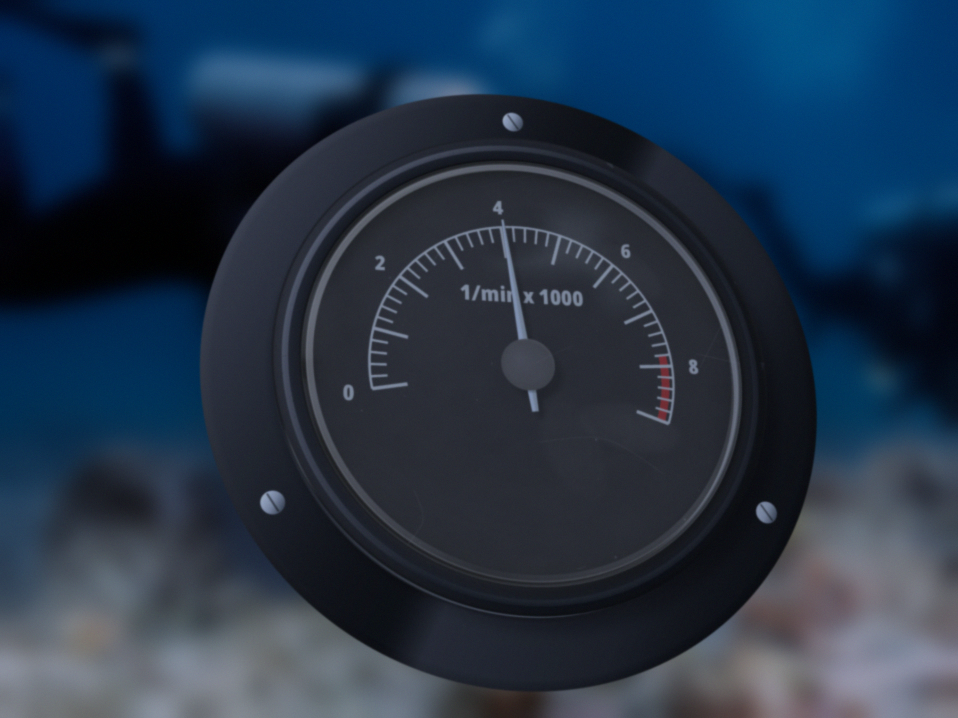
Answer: 4000rpm
